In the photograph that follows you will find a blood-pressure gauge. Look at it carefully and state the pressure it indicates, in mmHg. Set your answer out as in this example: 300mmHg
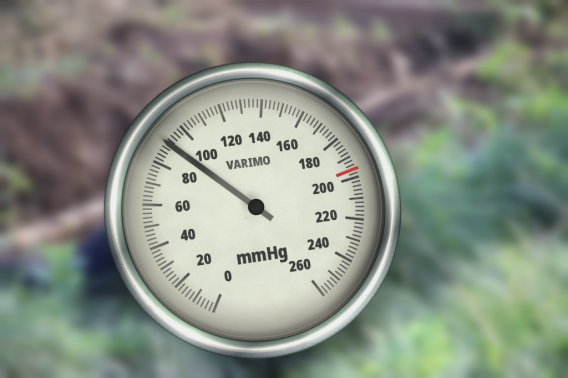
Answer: 90mmHg
